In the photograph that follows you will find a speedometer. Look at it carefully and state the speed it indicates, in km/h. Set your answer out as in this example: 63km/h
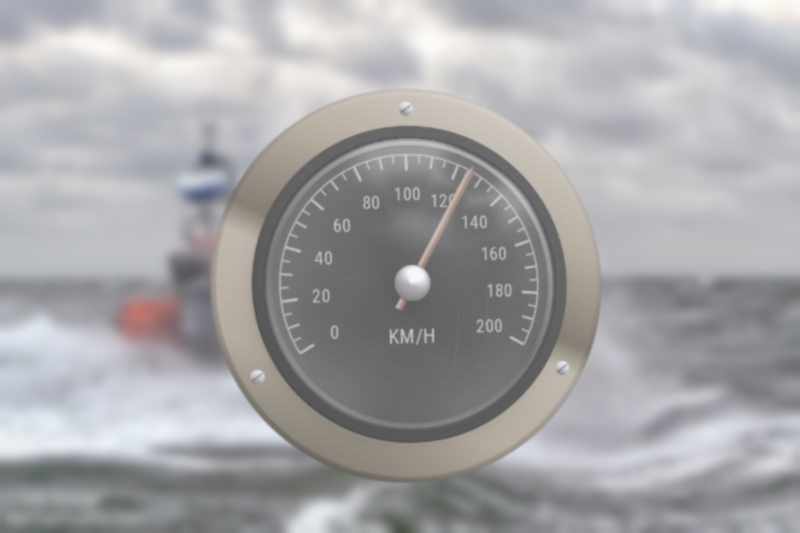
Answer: 125km/h
